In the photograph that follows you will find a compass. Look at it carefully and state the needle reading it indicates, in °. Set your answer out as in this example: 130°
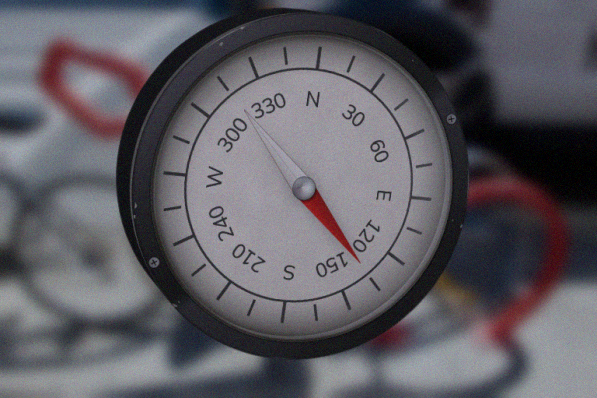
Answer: 135°
